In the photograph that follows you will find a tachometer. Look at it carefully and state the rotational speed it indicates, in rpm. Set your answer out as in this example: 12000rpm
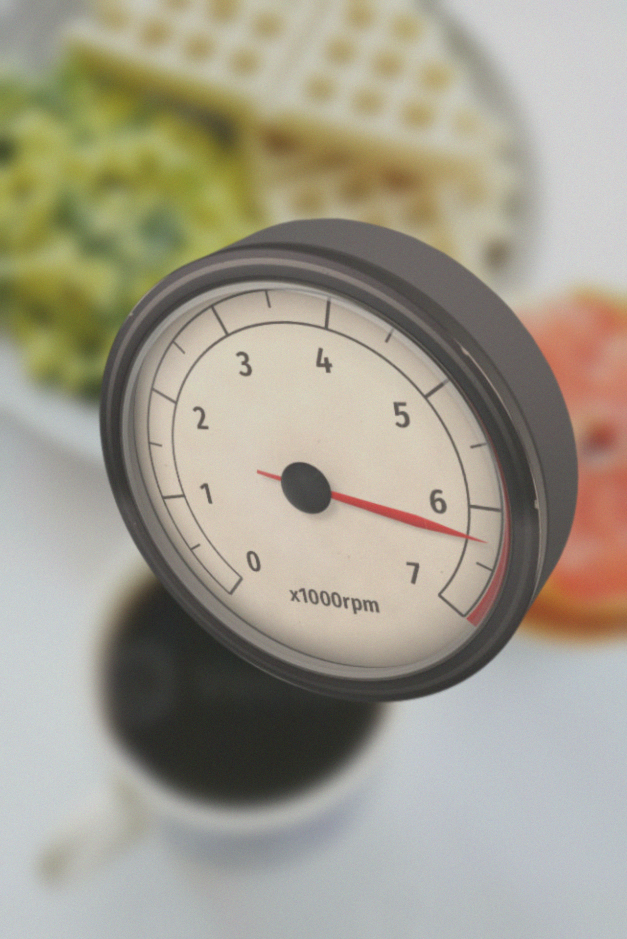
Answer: 6250rpm
